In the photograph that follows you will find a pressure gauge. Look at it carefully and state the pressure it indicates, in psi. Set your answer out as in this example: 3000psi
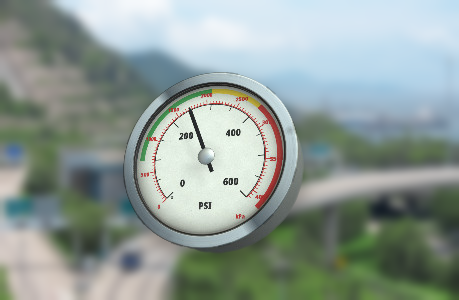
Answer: 250psi
